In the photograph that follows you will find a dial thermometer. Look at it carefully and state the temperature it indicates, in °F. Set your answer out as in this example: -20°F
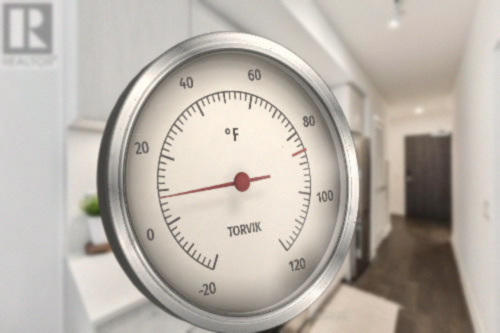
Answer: 8°F
